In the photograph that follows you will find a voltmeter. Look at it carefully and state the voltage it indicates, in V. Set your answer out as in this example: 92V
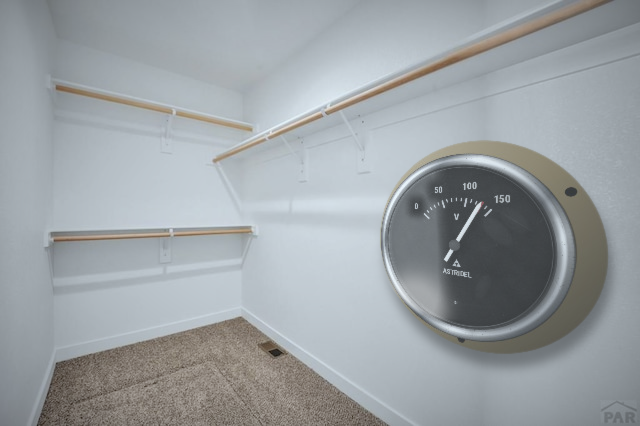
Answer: 130V
